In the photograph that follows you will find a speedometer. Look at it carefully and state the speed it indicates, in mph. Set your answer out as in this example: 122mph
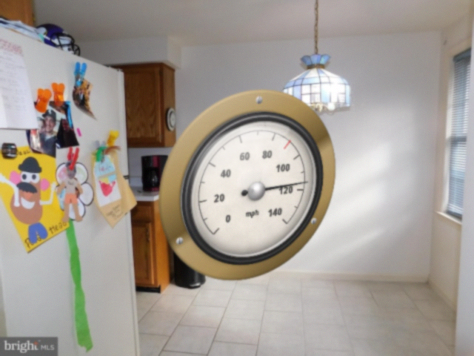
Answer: 115mph
